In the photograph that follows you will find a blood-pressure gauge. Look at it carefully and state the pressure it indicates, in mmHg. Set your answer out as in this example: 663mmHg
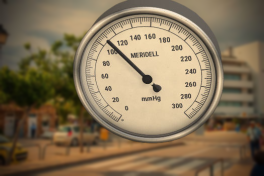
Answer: 110mmHg
